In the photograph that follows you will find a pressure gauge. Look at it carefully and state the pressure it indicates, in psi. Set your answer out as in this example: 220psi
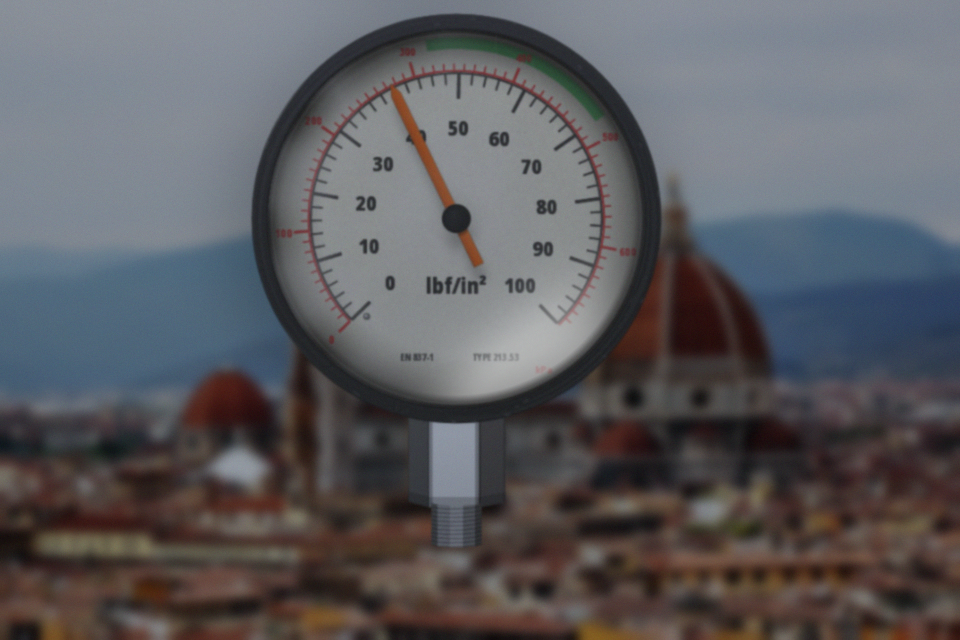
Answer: 40psi
